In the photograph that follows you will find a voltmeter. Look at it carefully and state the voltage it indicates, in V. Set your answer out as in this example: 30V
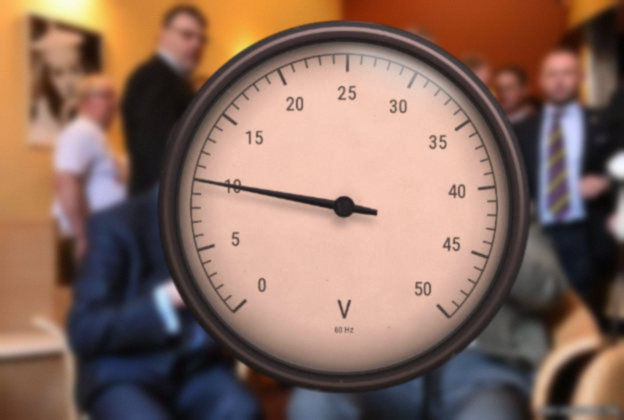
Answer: 10V
